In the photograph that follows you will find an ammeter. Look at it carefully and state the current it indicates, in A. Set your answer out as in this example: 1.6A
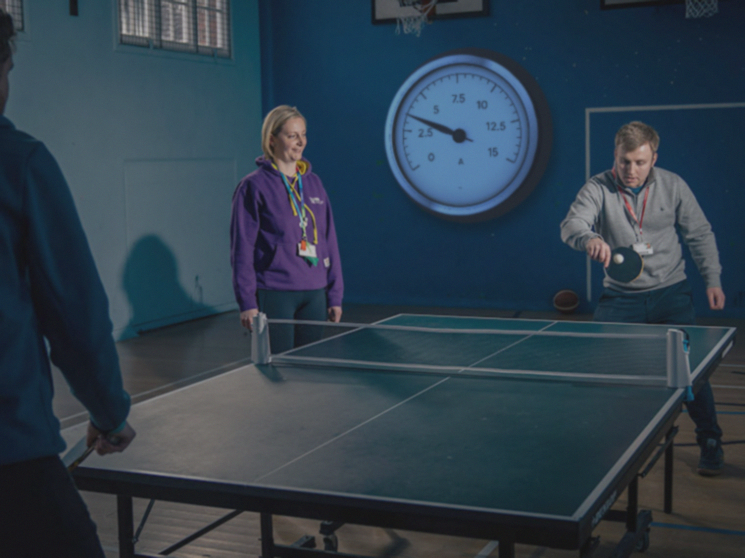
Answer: 3.5A
